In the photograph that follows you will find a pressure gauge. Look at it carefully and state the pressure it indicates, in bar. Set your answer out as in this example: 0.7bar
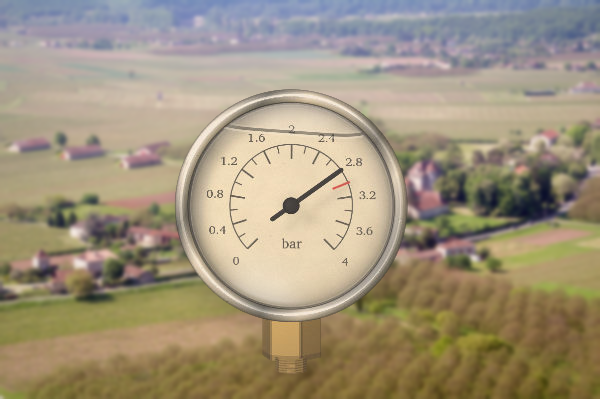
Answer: 2.8bar
